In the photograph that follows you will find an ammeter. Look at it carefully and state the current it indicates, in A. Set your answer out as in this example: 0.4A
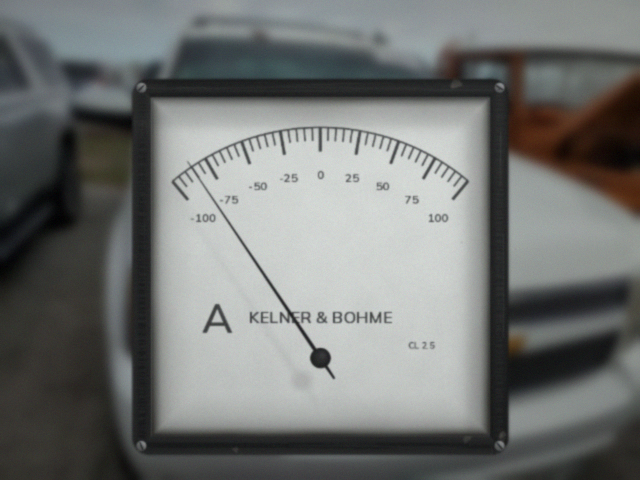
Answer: -85A
